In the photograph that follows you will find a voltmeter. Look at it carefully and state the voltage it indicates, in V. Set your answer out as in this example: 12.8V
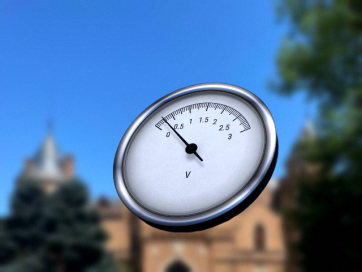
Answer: 0.25V
